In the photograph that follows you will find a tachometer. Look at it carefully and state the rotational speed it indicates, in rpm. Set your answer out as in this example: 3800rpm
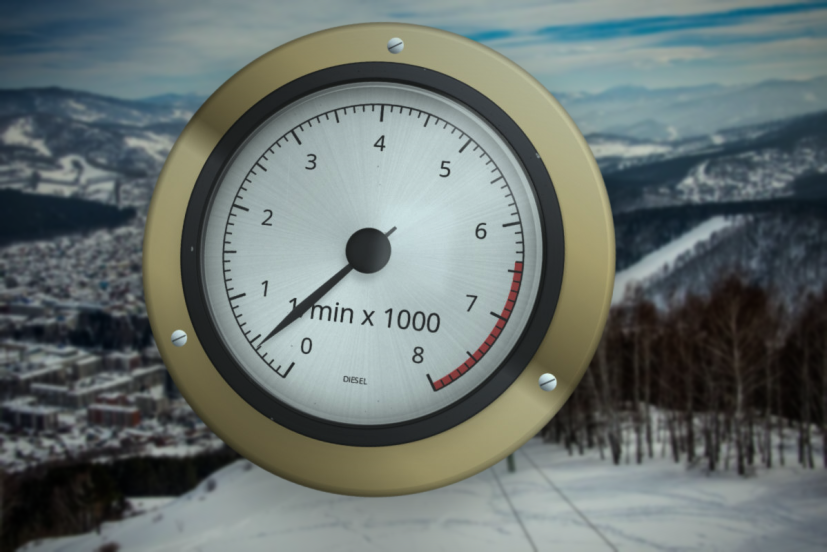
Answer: 400rpm
